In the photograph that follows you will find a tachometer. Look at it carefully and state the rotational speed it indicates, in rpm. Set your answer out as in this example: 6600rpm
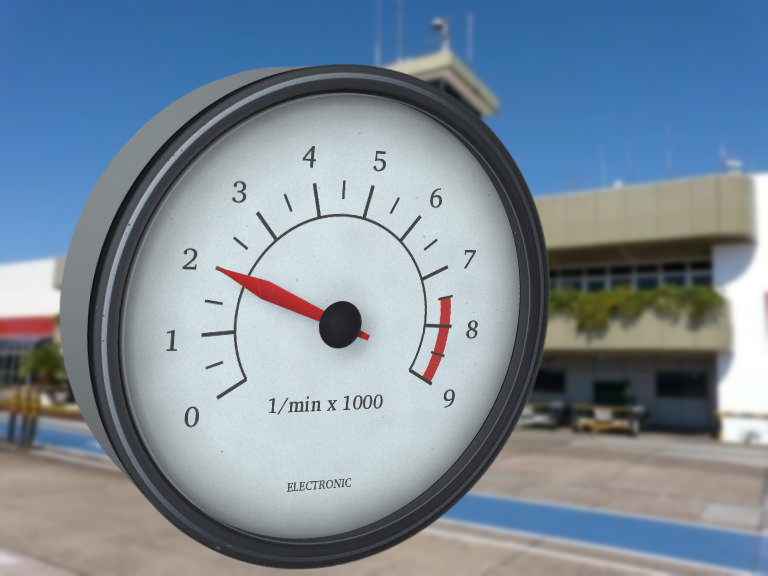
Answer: 2000rpm
